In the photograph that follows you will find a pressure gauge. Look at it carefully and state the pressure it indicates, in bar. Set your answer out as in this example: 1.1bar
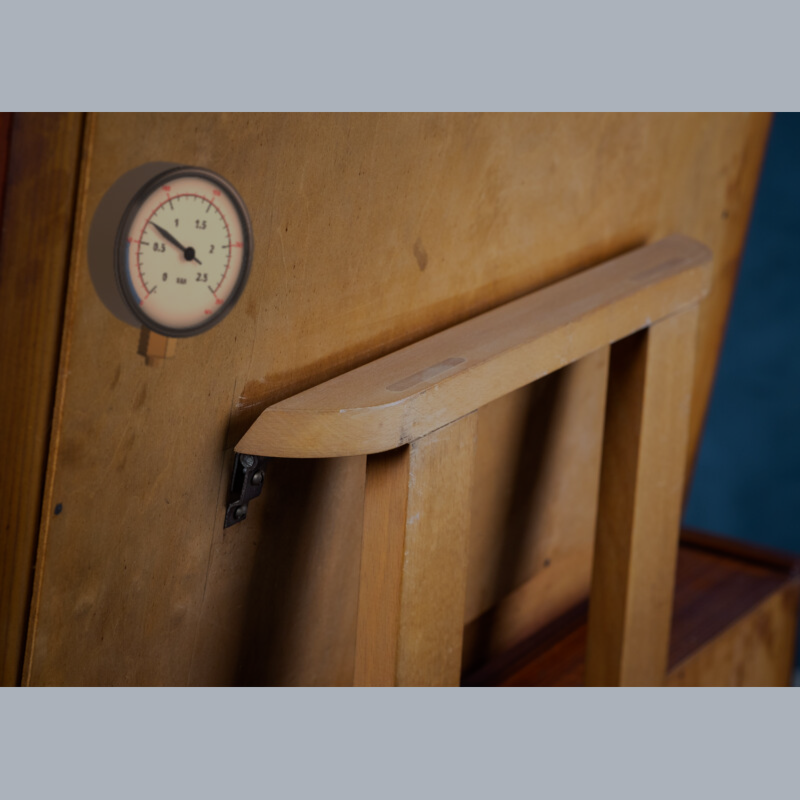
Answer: 0.7bar
